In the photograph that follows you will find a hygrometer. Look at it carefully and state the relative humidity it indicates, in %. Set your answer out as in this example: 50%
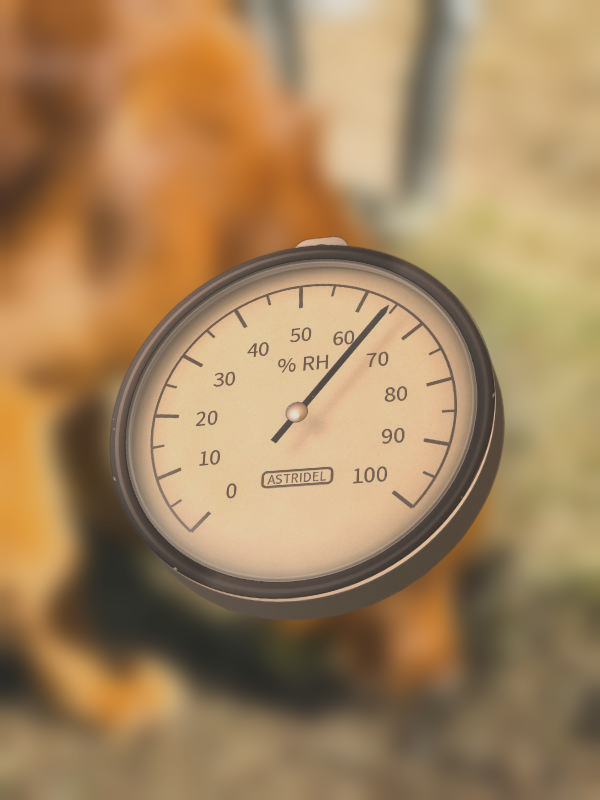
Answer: 65%
